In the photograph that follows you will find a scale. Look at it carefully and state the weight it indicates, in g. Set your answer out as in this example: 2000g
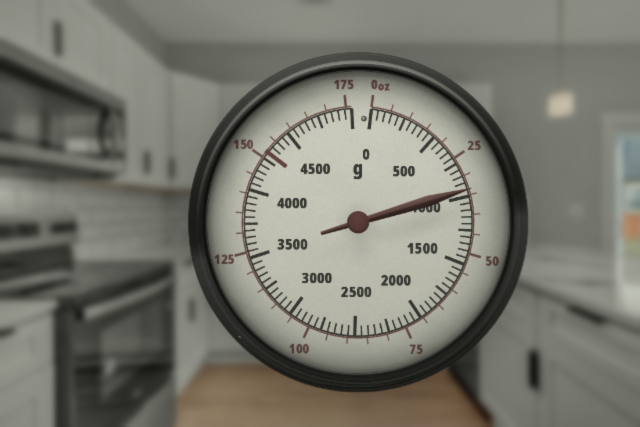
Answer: 950g
